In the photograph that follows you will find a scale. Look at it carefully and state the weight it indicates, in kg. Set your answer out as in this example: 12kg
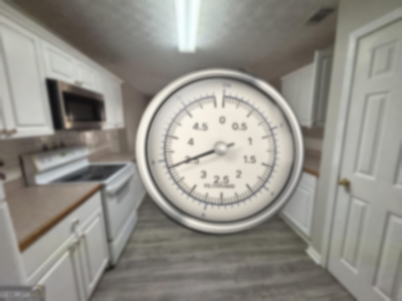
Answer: 3.5kg
